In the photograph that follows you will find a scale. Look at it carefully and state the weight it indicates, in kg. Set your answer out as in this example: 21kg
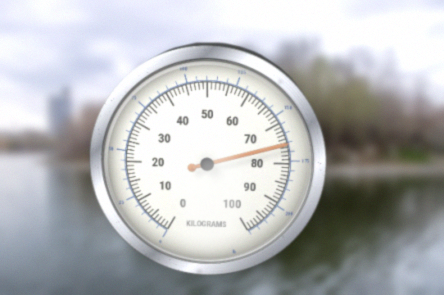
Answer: 75kg
